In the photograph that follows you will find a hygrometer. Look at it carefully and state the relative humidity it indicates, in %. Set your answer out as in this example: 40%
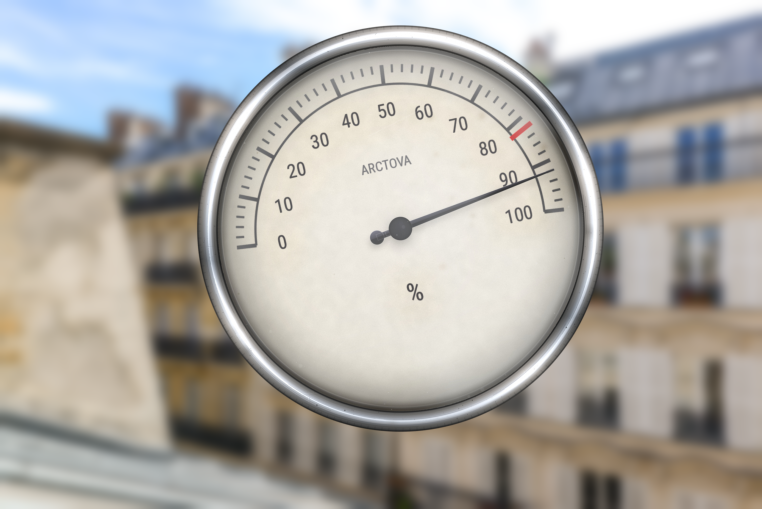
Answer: 92%
